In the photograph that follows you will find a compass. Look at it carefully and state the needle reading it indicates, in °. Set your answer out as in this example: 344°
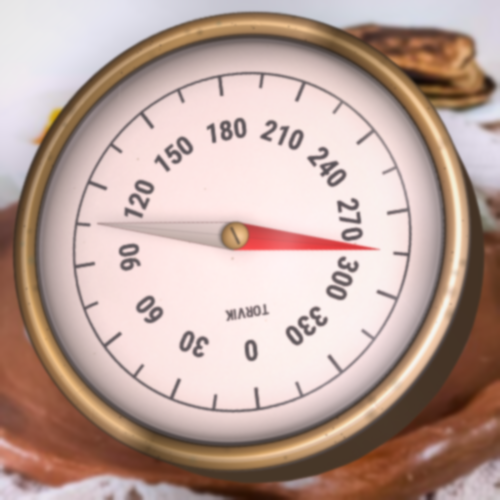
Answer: 285°
